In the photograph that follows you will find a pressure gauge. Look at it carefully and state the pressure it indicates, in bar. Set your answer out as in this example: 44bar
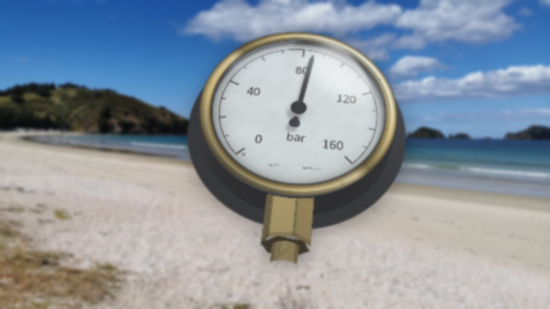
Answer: 85bar
